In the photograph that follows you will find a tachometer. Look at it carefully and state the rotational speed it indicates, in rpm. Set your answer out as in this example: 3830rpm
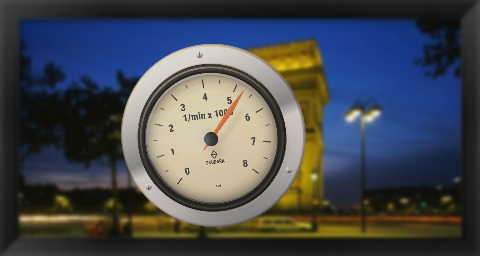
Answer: 5250rpm
